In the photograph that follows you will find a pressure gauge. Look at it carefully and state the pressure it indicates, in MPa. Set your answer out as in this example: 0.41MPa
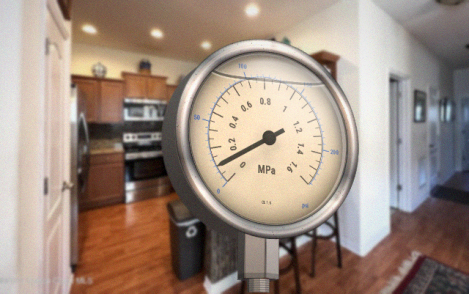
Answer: 0.1MPa
